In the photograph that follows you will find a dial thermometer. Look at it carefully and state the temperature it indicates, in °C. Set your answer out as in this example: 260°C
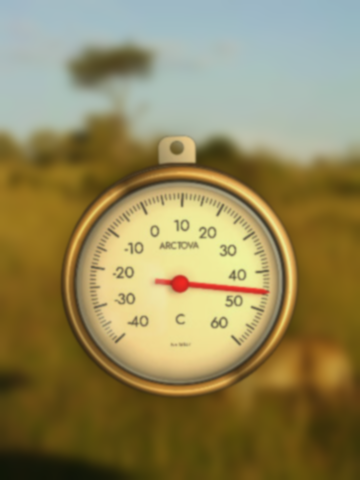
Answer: 45°C
